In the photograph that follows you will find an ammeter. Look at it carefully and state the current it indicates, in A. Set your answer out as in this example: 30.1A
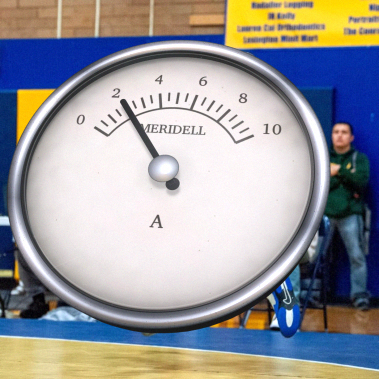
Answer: 2A
